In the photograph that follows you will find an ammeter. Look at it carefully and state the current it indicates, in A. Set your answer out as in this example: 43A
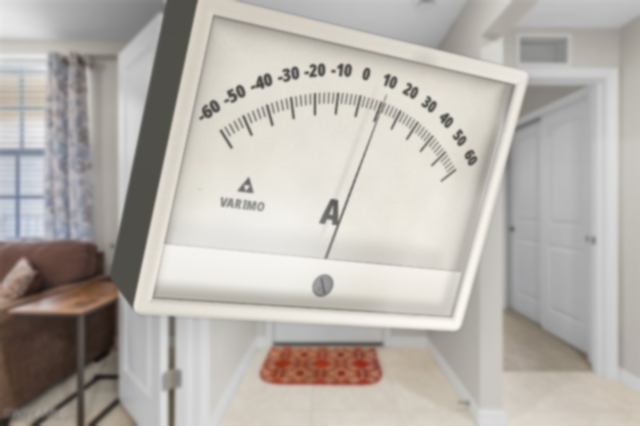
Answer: 10A
